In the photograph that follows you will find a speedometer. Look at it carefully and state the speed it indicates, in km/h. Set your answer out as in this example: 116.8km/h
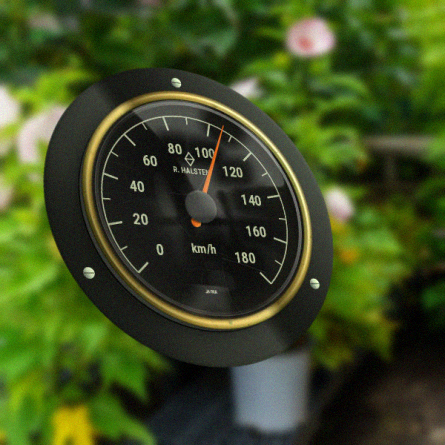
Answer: 105km/h
